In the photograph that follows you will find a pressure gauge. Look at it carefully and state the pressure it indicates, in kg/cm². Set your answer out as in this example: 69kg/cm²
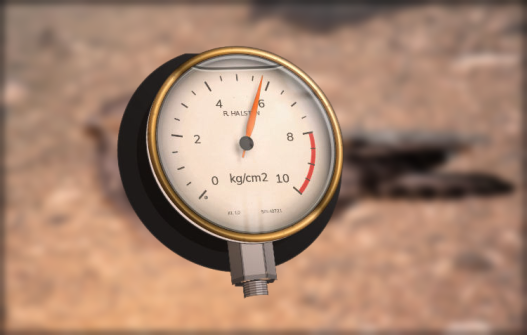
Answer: 5.75kg/cm²
